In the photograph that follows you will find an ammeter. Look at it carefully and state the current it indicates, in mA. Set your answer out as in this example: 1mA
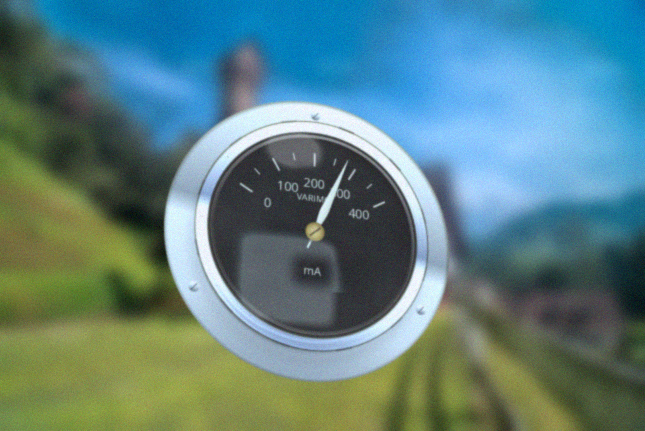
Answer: 275mA
